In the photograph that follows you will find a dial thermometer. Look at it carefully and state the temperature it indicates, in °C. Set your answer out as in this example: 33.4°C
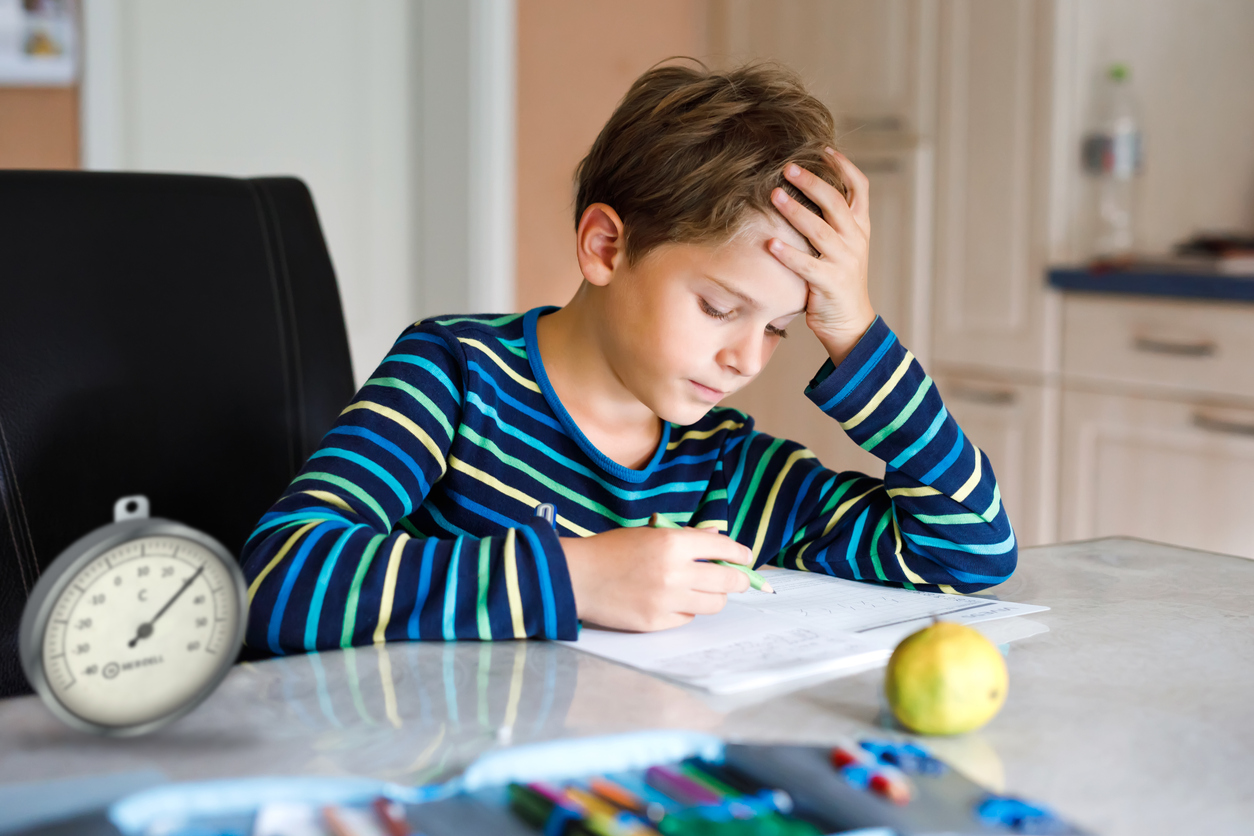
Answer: 30°C
